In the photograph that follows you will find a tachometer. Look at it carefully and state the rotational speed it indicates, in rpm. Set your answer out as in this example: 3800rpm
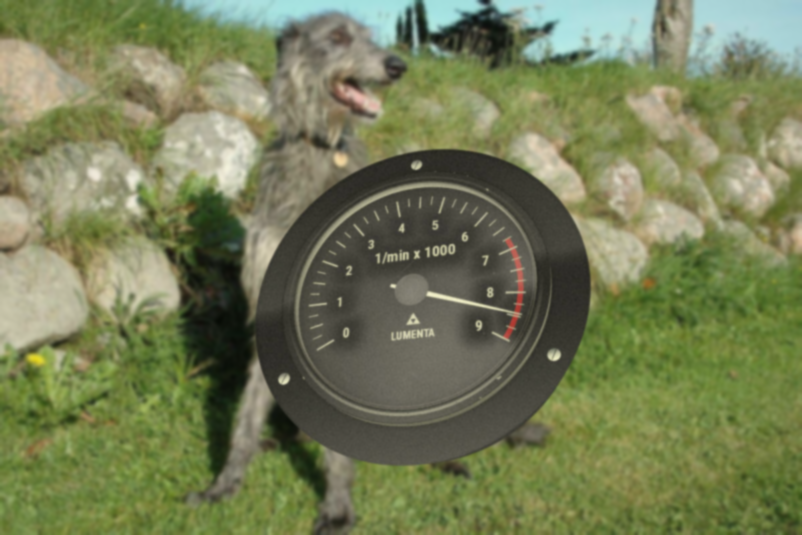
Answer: 8500rpm
